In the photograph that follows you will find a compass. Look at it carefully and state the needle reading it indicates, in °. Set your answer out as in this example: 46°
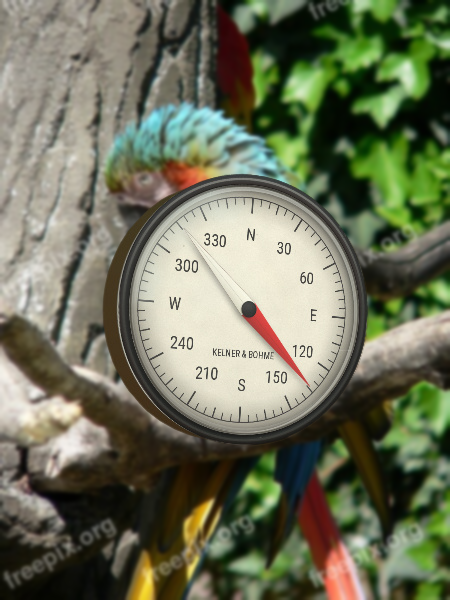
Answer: 135°
